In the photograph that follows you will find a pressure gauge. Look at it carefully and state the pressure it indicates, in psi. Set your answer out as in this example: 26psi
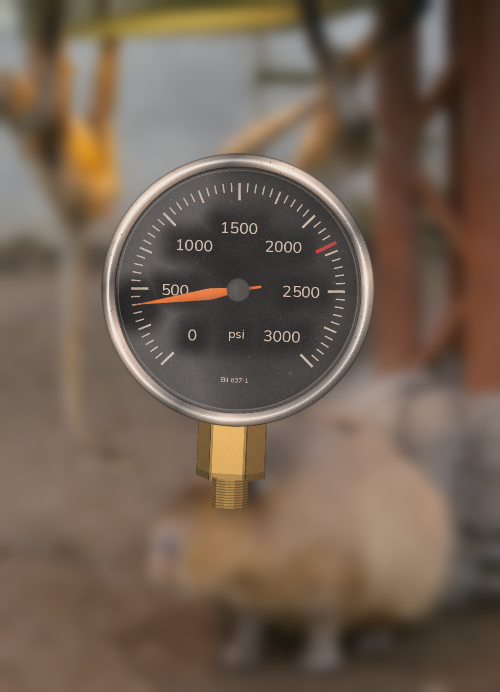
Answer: 400psi
